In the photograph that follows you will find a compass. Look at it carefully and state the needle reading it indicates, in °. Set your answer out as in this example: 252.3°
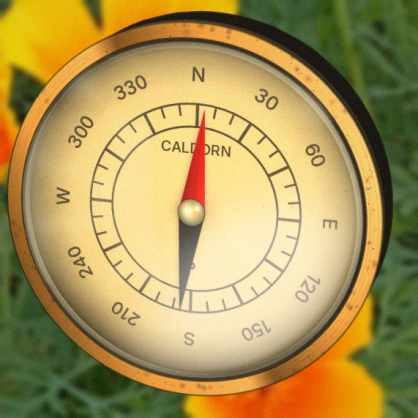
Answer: 5°
